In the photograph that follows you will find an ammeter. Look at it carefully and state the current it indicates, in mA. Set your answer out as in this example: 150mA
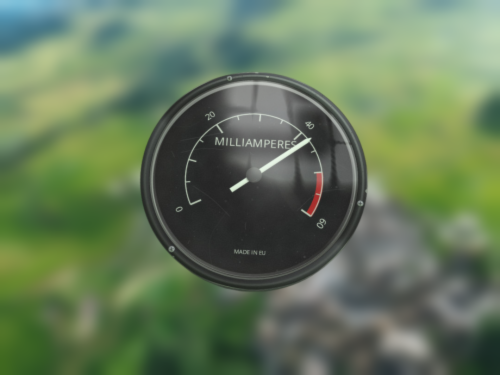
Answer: 42.5mA
